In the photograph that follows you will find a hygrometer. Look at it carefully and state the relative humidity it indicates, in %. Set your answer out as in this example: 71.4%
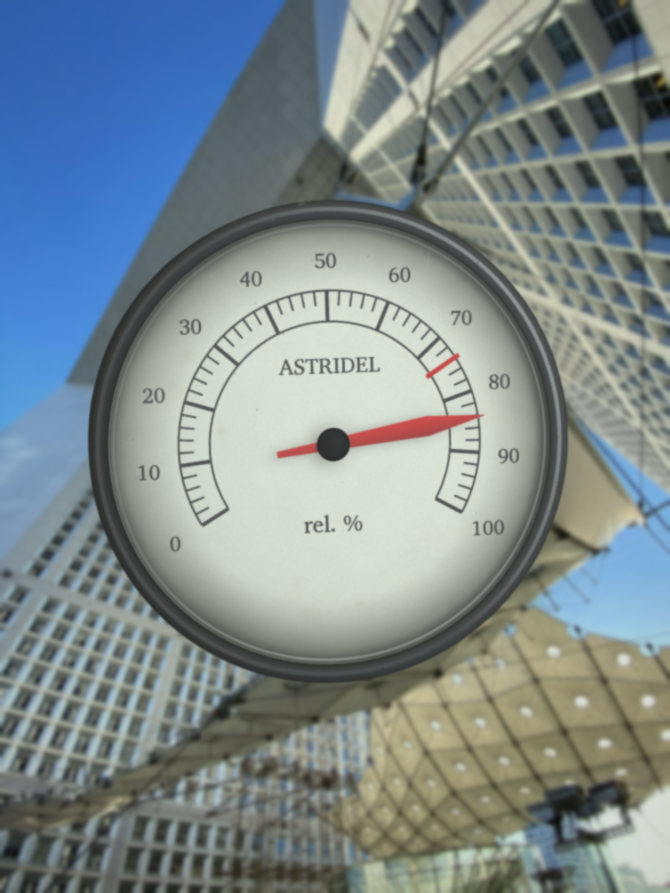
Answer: 84%
